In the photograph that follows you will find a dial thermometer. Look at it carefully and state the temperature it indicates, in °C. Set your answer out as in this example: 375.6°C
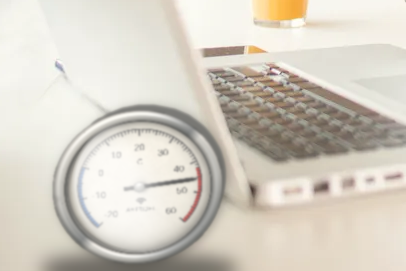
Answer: 45°C
